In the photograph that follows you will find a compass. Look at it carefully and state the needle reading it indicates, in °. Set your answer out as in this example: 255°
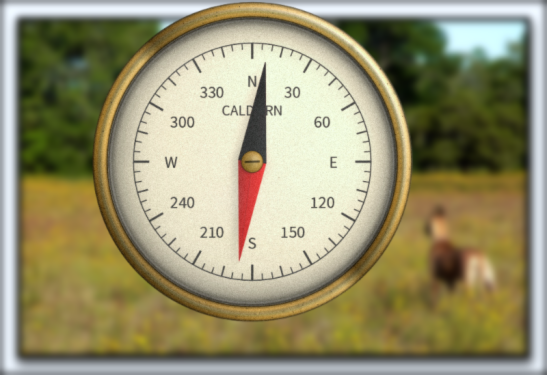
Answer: 187.5°
